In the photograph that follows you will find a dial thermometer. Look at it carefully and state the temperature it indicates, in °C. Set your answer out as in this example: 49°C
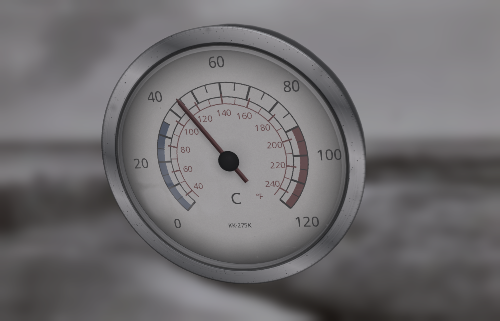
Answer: 45°C
